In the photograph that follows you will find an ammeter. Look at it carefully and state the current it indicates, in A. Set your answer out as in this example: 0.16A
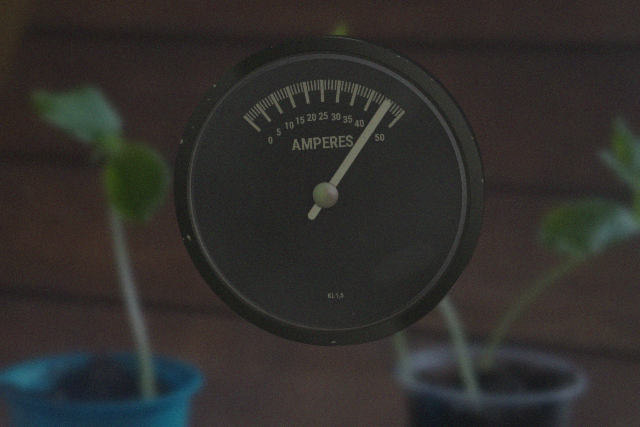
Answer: 45A
